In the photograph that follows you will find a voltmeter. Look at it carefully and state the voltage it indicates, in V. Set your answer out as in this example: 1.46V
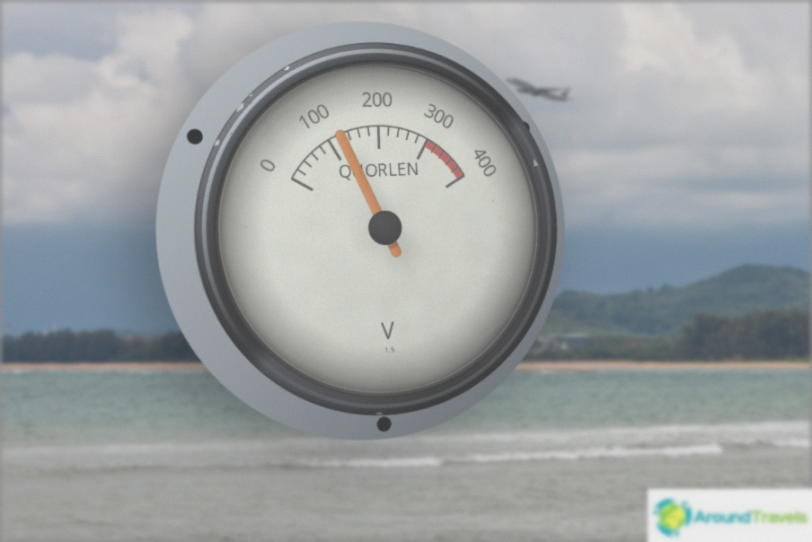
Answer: 120V
